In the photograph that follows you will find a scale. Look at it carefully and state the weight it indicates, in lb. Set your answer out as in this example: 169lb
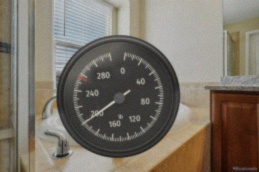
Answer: 200lb
